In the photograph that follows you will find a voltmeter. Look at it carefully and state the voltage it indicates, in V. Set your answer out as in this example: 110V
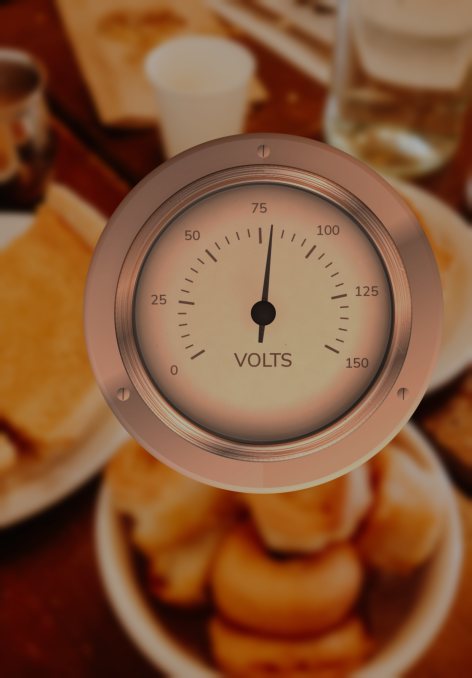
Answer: 80V
